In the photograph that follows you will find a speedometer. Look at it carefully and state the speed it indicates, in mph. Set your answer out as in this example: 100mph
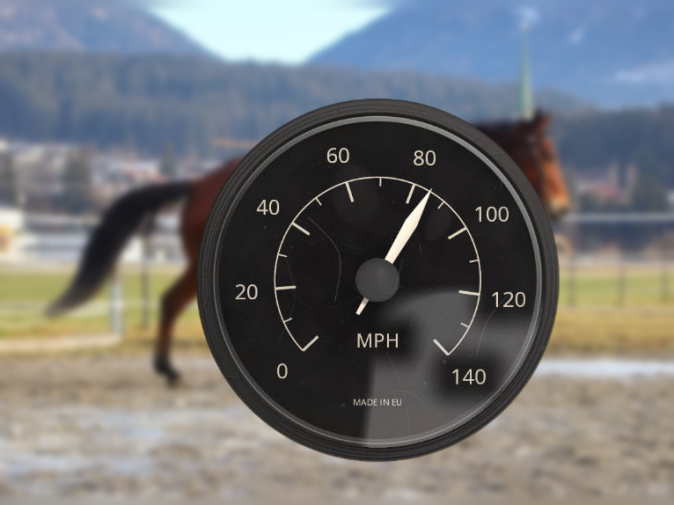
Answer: 85mph
